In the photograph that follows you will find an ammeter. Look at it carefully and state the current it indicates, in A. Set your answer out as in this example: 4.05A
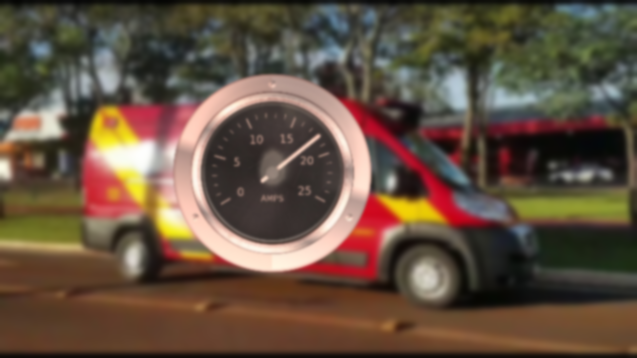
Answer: 18A
